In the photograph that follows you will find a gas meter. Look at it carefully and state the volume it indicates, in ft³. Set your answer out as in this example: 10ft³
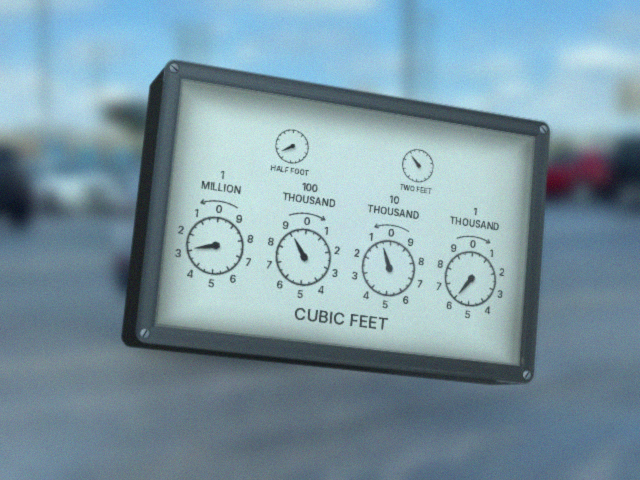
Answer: 290600ft³
